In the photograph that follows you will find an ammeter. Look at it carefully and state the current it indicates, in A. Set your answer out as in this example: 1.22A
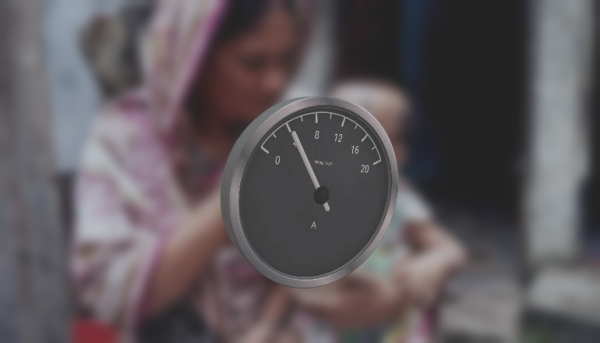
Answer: 4A
